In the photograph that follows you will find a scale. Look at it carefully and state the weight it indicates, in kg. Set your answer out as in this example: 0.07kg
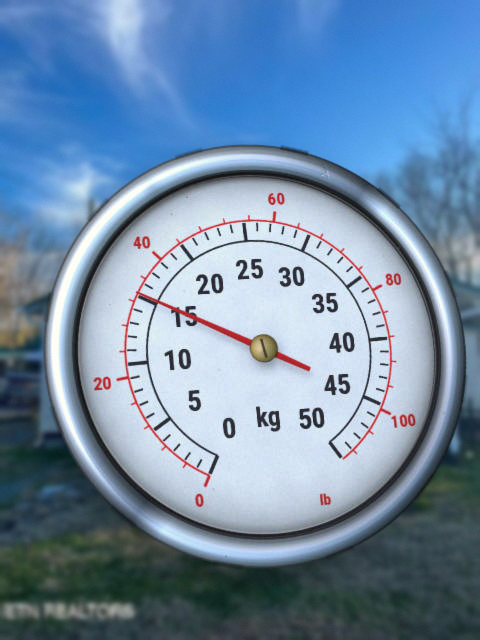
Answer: 15kg
